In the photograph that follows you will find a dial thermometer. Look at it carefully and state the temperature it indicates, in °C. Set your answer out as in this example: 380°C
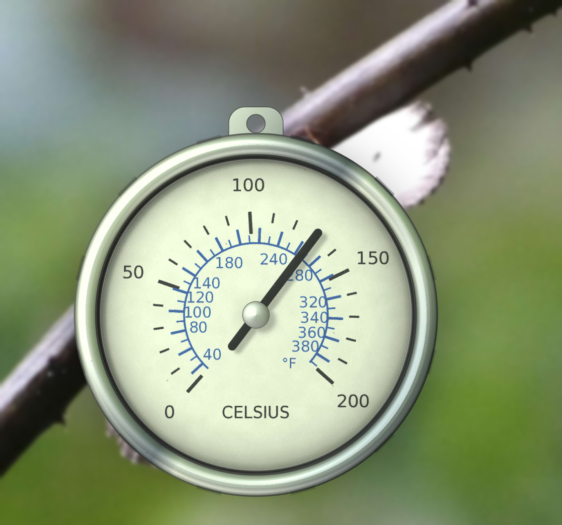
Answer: 130°C
